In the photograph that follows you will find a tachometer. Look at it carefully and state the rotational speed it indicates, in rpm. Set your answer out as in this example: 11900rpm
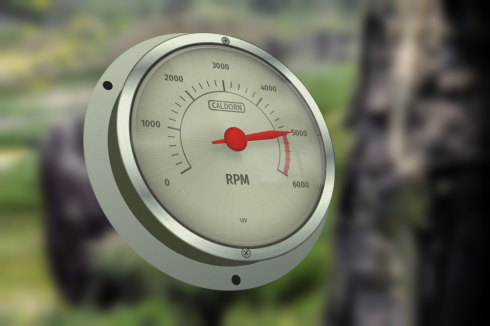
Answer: 5000rpm
